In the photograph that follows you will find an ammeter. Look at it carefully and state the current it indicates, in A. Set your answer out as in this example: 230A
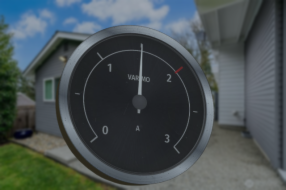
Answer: 1.5A
